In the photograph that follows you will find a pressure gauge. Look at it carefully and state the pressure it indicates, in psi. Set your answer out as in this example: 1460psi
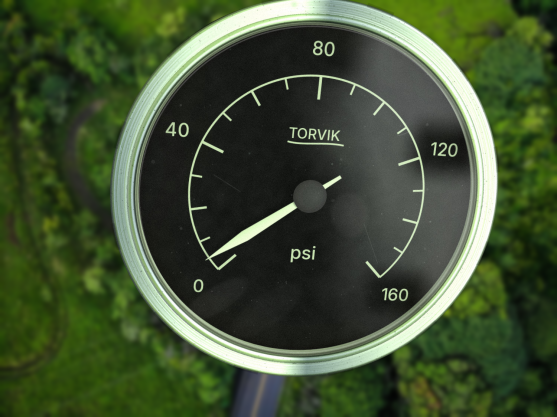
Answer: 5psi
